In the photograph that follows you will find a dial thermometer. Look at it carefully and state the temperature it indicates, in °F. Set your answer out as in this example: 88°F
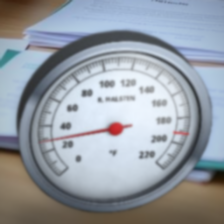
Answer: 30°F
